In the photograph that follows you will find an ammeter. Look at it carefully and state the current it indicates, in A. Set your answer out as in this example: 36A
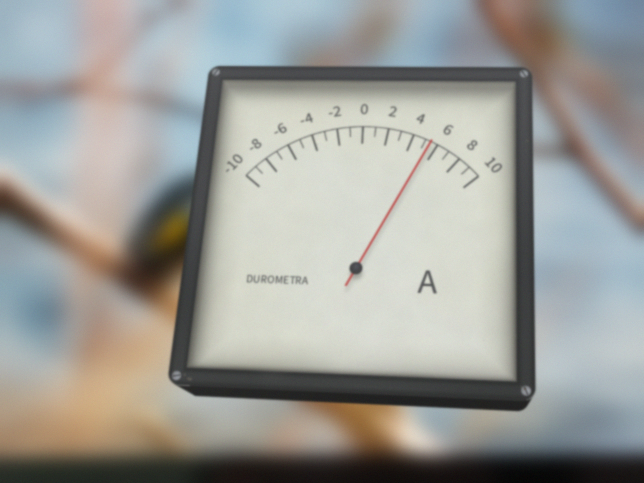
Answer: 5.5A
